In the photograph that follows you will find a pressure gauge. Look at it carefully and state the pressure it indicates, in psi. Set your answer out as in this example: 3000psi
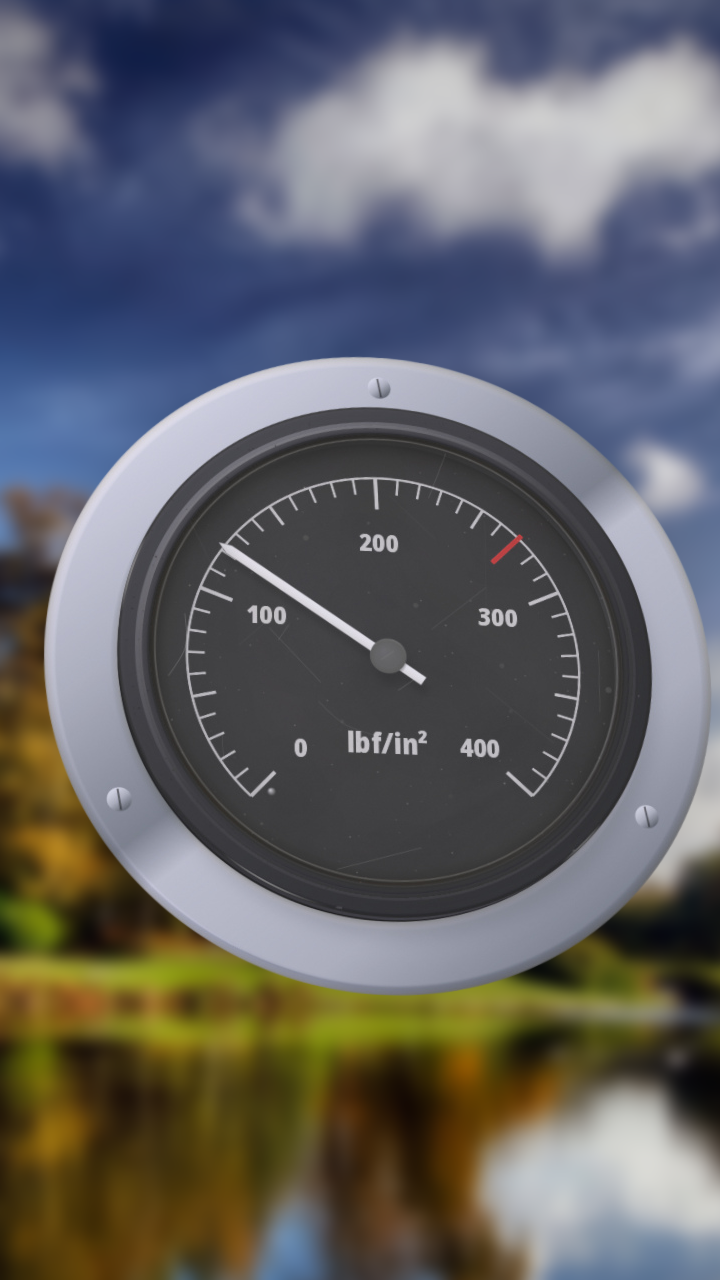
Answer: 120psi
